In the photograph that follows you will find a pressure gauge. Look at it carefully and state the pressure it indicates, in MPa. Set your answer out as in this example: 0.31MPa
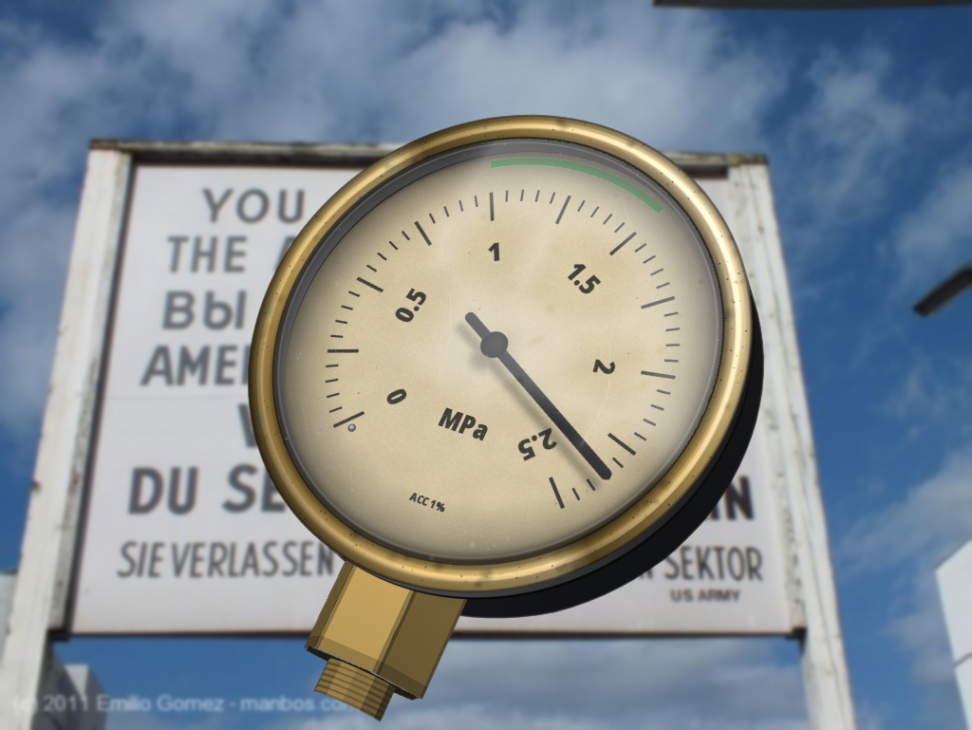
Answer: 2.35MPa
